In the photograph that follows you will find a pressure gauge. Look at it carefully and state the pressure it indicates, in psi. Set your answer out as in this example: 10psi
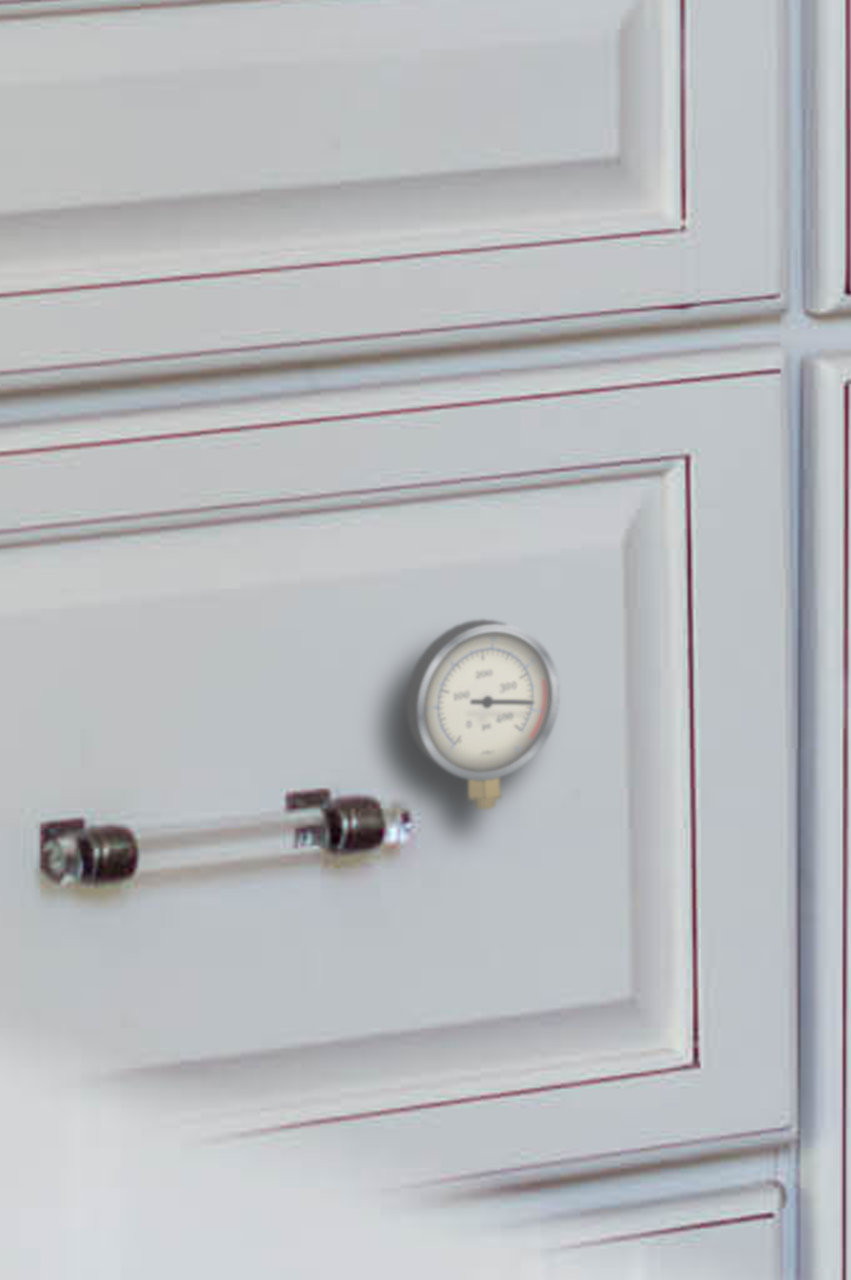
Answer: 350psi
